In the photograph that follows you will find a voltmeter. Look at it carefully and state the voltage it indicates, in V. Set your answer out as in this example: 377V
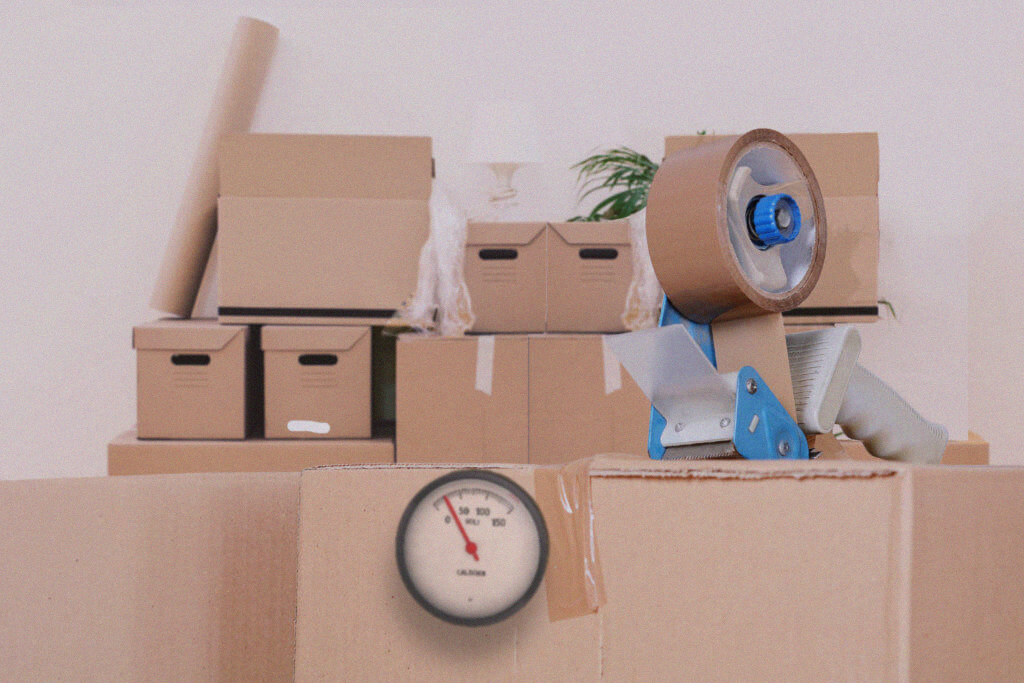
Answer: 25V
